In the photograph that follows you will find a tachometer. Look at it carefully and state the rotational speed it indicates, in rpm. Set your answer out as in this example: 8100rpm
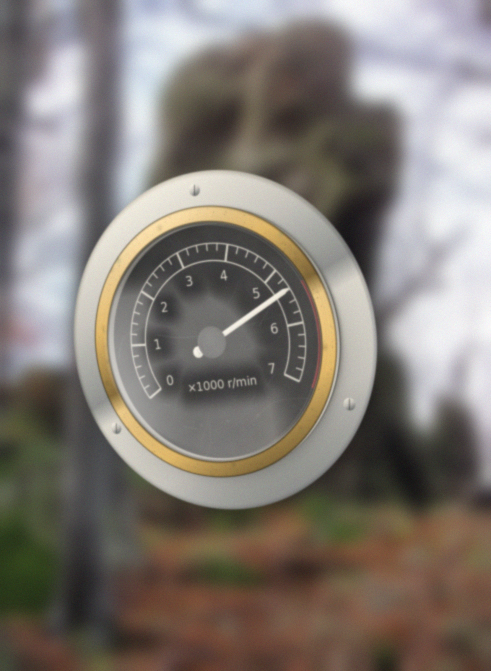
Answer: 5400rpm
